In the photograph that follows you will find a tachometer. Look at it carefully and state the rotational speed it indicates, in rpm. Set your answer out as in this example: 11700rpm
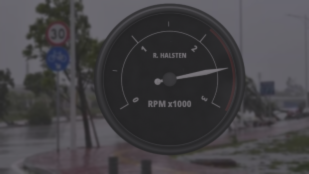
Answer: 2500rpm
